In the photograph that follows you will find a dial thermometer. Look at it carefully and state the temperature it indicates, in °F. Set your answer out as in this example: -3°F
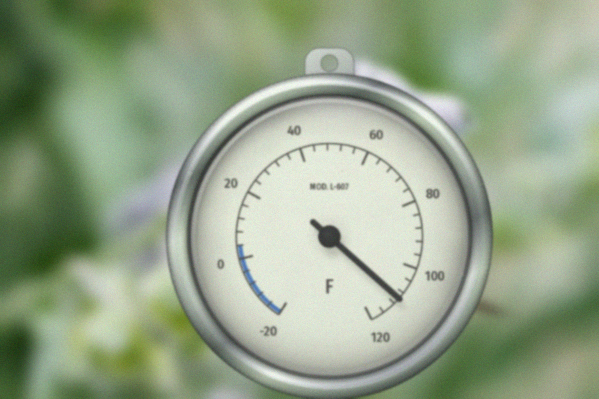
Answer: 110°F
